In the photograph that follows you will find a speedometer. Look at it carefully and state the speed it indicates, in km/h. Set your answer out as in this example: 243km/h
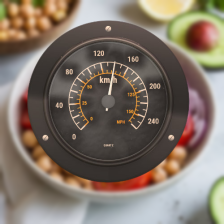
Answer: 140km/h
